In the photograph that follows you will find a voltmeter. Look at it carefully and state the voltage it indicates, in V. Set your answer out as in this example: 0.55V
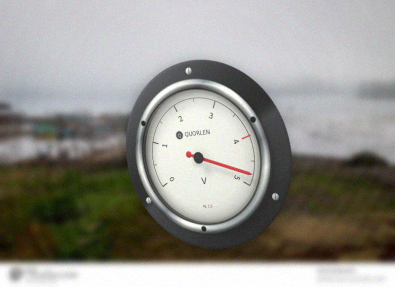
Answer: 4.75V
